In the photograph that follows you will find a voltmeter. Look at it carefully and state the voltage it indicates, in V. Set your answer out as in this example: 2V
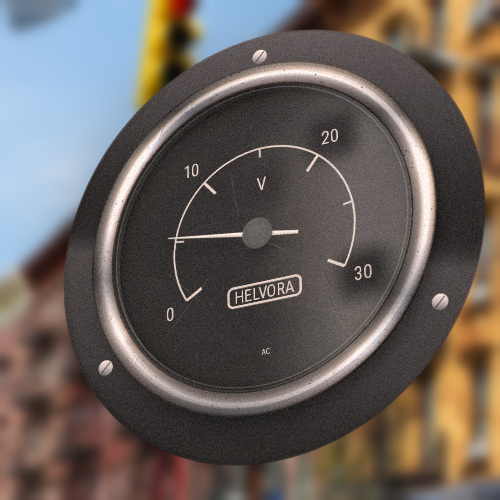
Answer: 5V
